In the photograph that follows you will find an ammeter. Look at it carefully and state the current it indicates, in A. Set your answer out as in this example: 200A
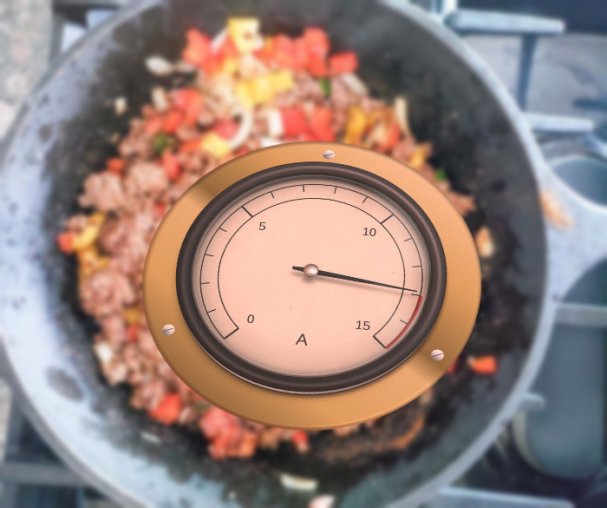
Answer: 13A
